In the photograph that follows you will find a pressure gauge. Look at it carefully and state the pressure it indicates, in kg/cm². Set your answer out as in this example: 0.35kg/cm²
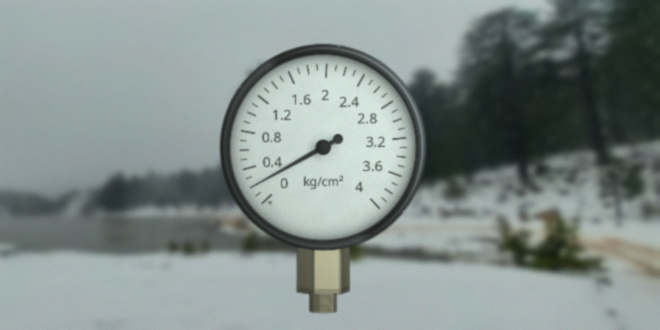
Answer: 0.2kg/cm²
